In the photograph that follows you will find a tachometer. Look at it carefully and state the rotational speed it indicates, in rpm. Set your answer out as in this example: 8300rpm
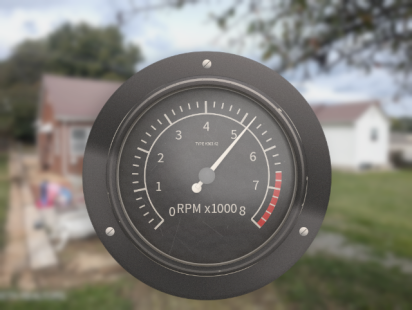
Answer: 5200rpm
